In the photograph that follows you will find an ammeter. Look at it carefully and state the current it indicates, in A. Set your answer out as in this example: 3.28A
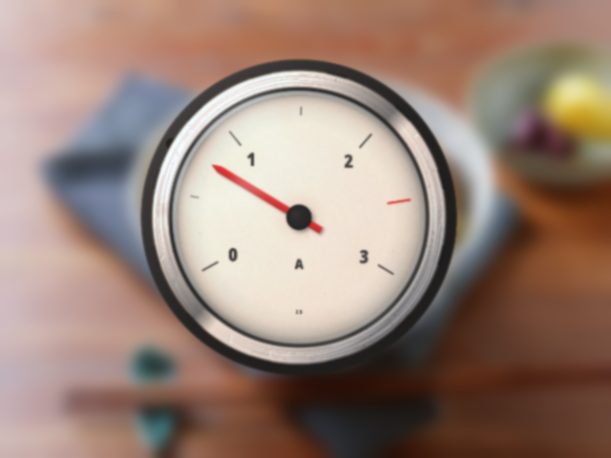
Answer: 0.75A
